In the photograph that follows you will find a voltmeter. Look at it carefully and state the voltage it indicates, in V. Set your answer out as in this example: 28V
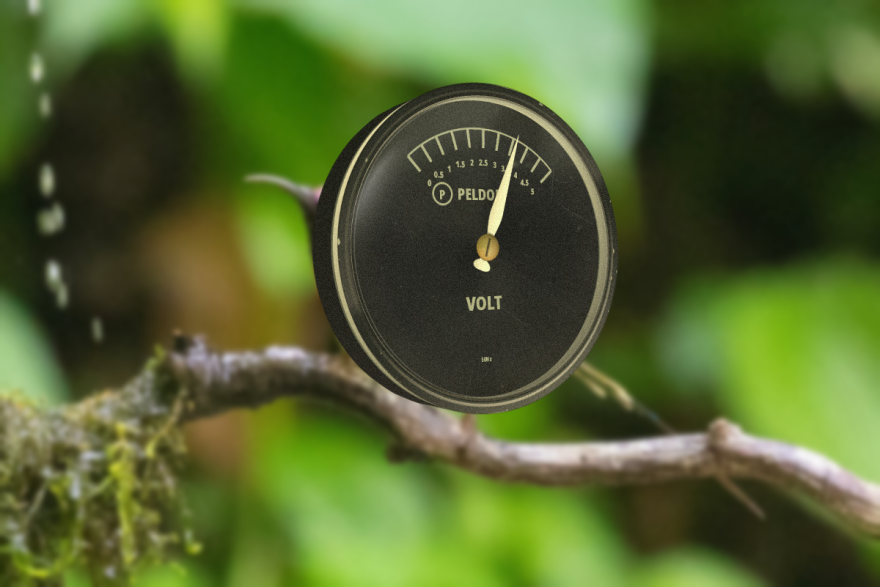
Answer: 3.5V
